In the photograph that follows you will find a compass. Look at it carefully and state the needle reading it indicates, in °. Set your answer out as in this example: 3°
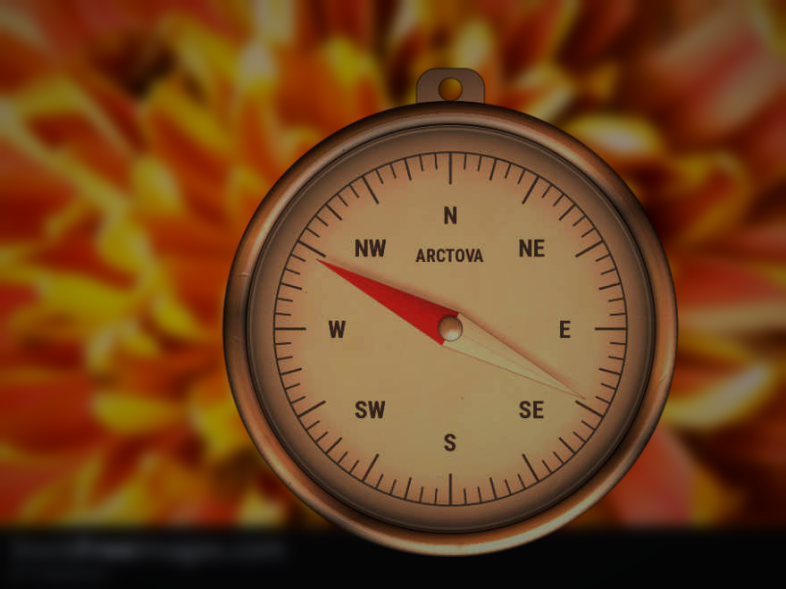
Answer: 297.5°
